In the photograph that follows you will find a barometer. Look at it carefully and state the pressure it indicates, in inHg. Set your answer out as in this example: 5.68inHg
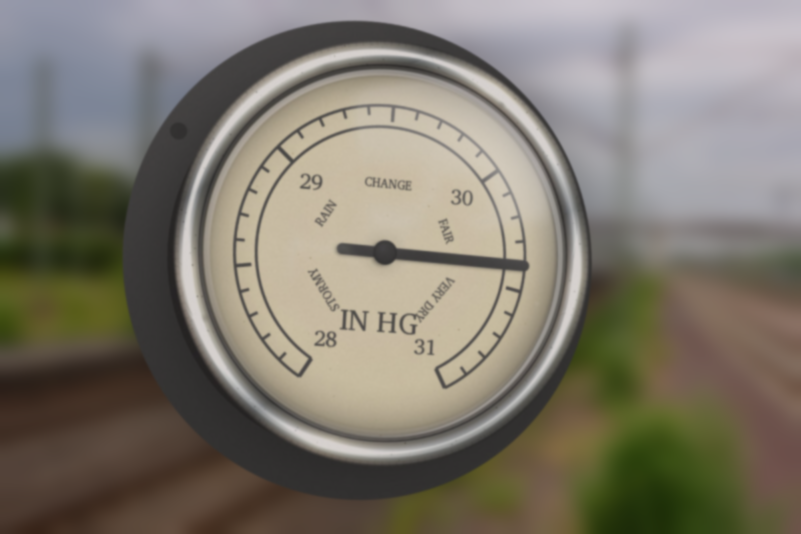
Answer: 30.4inHg
